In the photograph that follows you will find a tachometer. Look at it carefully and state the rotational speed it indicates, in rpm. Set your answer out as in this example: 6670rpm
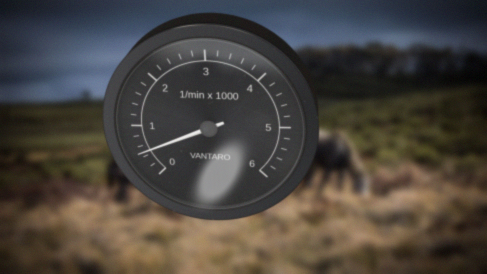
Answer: 500rpm
